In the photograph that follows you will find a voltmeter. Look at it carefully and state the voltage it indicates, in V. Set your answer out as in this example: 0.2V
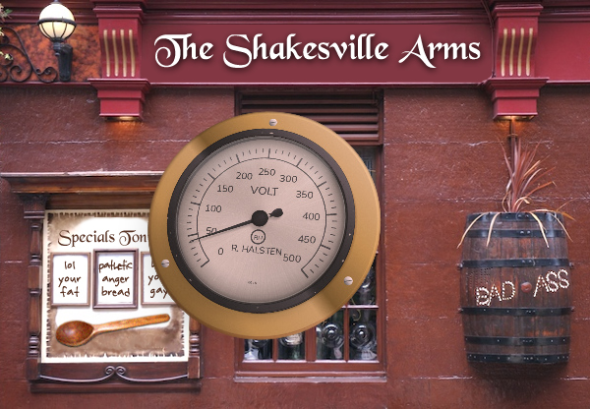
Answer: 40V
